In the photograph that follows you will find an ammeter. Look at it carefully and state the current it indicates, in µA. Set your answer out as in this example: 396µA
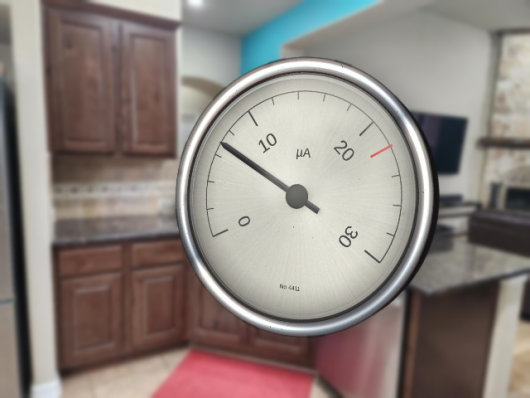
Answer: 7µA
